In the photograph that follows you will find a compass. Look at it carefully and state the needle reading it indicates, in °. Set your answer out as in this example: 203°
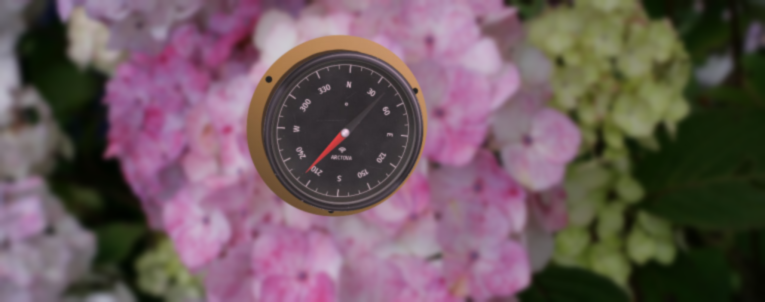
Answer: 220°
